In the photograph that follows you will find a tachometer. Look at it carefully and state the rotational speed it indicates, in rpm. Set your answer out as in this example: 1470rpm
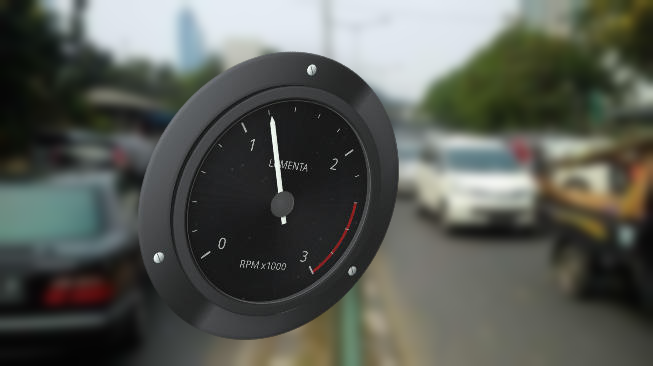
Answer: 1200rpm
